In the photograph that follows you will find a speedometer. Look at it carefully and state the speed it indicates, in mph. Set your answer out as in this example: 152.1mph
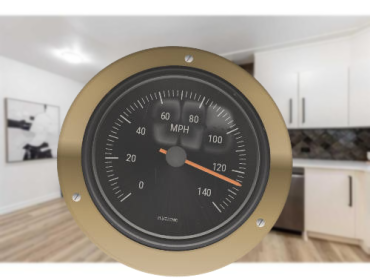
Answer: 126mph
